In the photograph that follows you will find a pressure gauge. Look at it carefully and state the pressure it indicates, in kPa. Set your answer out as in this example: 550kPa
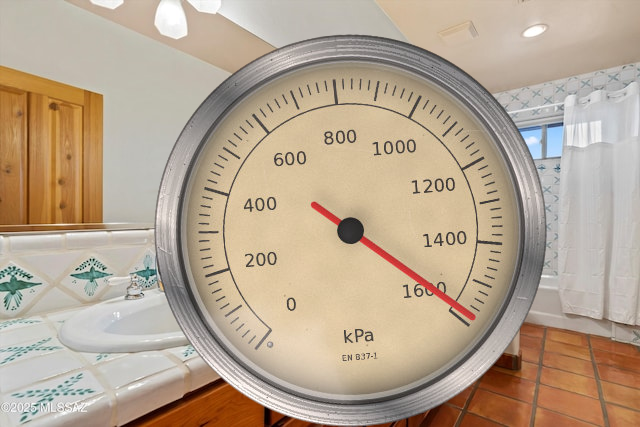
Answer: 1580kPa
